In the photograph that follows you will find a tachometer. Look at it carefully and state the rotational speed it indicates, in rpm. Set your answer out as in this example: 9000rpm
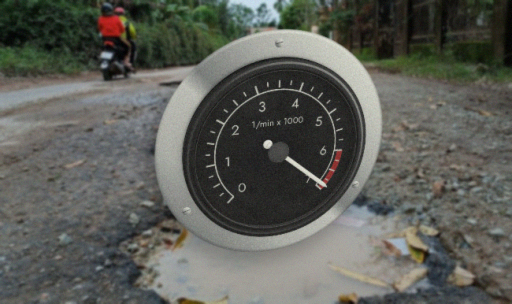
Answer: 6875rpm
